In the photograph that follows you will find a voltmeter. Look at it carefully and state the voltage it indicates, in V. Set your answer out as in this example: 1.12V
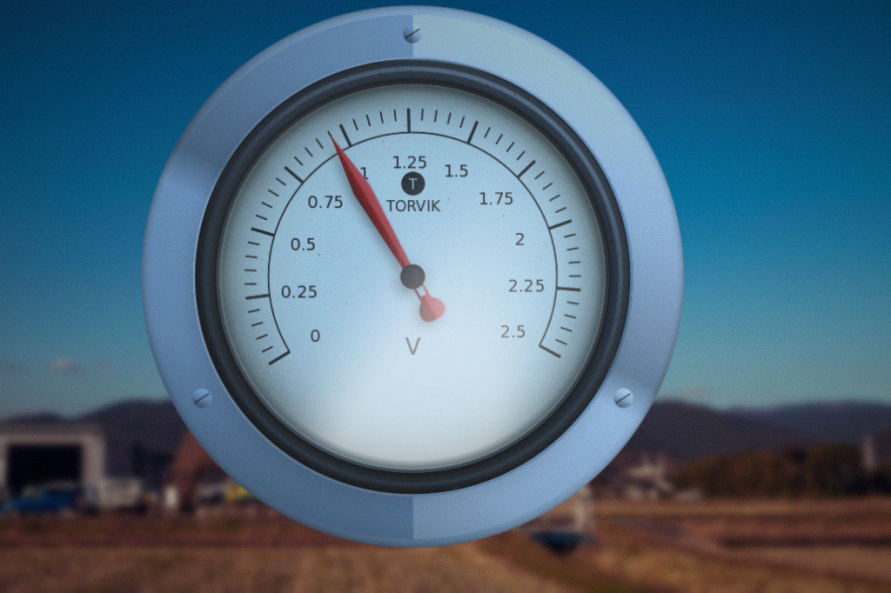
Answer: 0.95V
